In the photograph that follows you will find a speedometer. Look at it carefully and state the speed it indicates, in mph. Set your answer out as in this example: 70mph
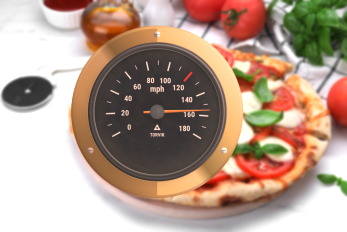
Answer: 155mph
